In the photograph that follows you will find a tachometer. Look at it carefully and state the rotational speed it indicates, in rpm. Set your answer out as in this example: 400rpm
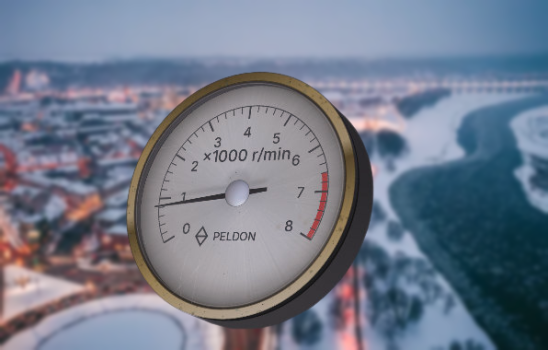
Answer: 800rpm
